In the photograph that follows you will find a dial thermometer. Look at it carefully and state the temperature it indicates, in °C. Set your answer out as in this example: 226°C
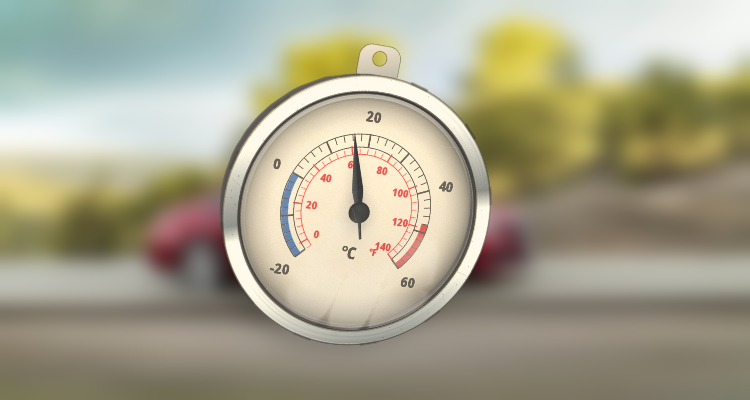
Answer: 16°C
